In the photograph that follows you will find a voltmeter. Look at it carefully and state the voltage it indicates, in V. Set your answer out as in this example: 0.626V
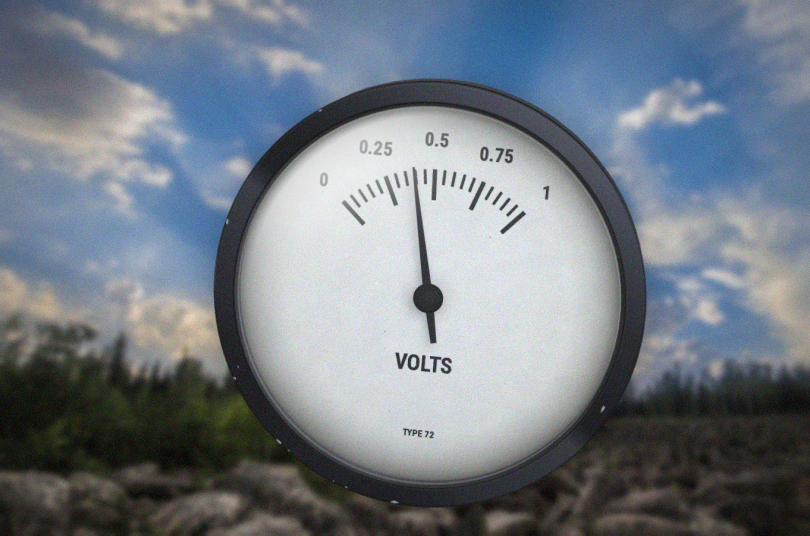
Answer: 0.4V
